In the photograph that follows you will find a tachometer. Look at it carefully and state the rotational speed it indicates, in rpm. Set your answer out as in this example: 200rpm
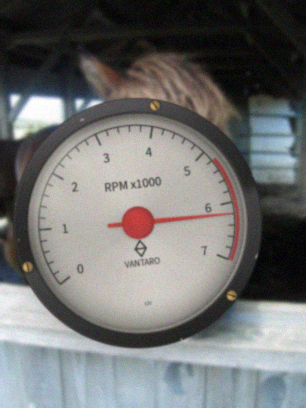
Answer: 6200rpm
